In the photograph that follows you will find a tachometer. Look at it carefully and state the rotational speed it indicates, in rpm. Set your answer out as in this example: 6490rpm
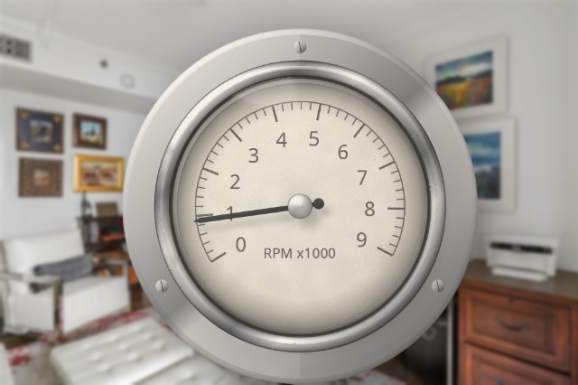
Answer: 900rpm
